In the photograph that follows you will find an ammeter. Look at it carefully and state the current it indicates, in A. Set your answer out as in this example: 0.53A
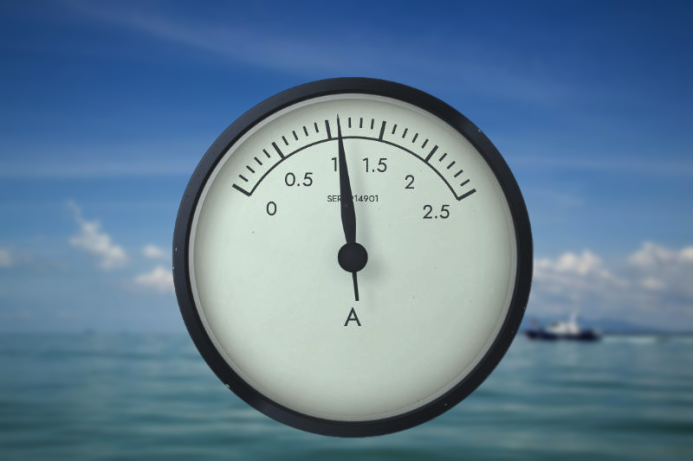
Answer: 1.1A
